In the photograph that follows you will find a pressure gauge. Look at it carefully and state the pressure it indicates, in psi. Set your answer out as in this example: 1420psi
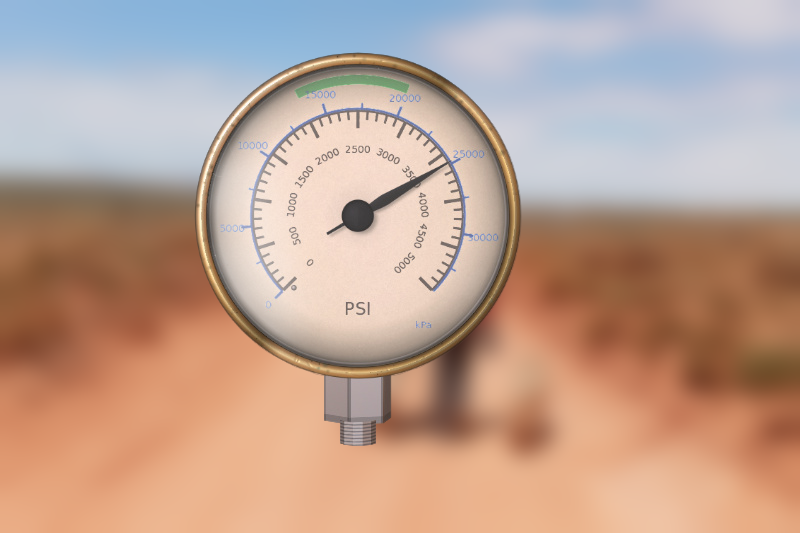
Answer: 3600psi
